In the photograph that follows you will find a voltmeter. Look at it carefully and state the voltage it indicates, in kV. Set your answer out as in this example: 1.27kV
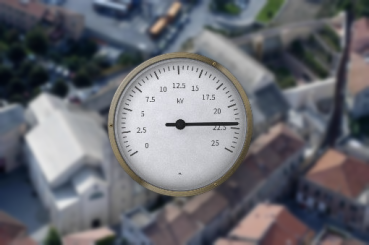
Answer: 22kV
